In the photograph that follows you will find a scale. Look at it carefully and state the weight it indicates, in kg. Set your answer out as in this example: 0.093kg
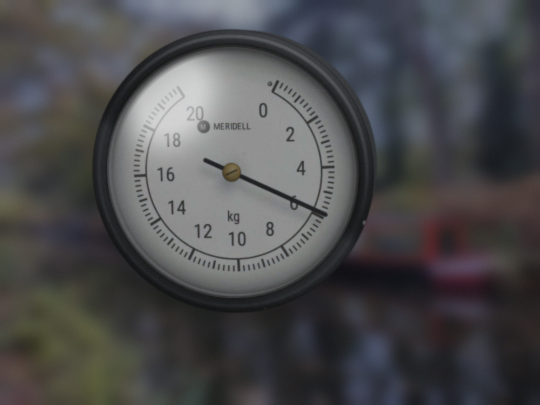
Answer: 5.8kg
